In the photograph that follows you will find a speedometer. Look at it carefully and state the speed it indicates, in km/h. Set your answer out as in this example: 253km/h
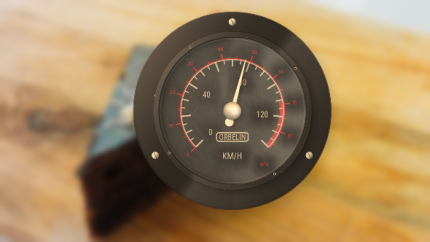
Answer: 77.5km/h
